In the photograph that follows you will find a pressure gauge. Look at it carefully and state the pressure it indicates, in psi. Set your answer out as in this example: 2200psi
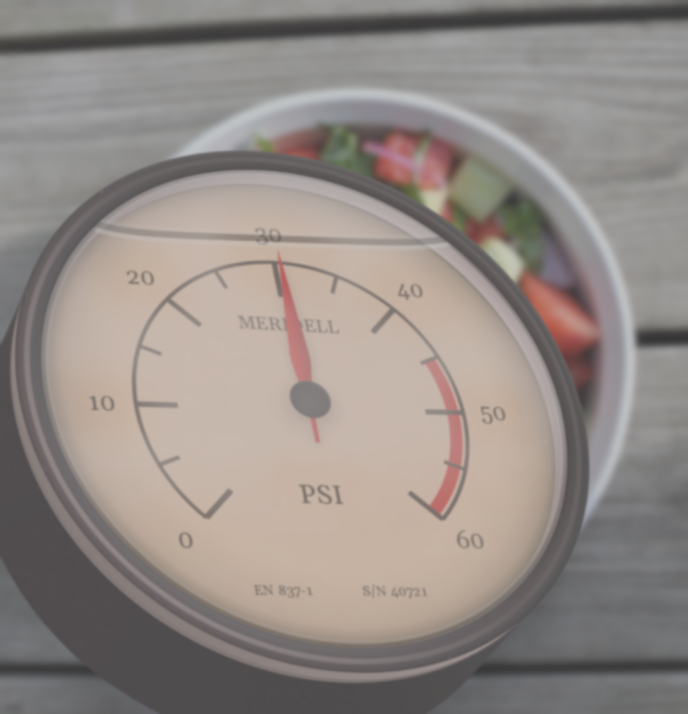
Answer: 30psi
